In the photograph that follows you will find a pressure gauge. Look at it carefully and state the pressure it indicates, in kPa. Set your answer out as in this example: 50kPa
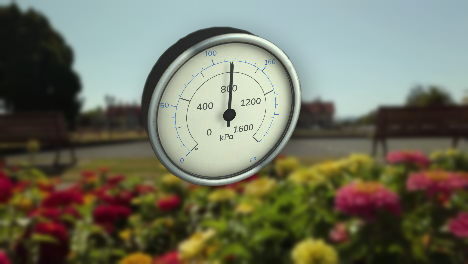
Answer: 800kPa
